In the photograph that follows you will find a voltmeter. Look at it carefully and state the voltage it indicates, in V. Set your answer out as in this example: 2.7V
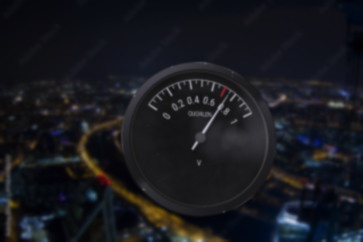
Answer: 0.75V
